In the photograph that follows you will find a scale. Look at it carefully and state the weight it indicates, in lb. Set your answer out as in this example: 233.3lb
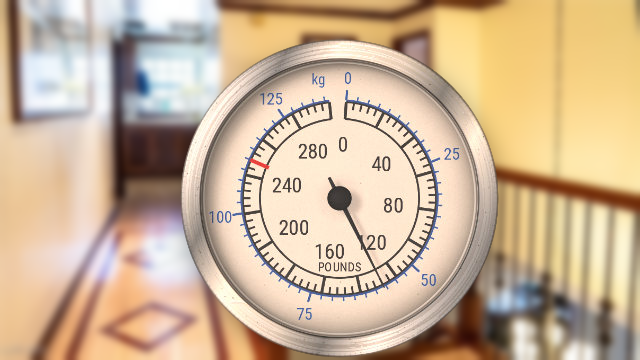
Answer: 128lb
